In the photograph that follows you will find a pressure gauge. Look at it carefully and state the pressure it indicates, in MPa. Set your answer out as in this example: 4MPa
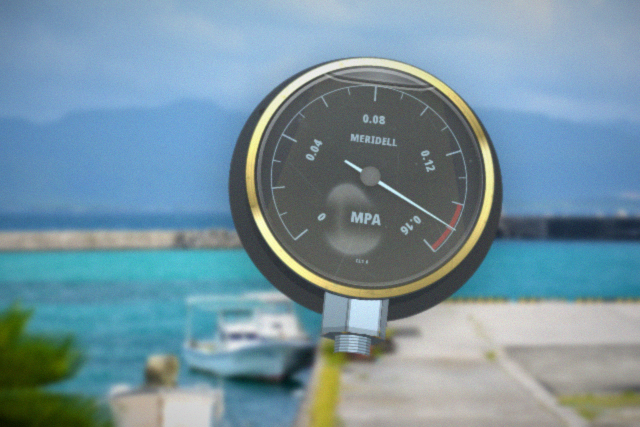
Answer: 0.15MPa
